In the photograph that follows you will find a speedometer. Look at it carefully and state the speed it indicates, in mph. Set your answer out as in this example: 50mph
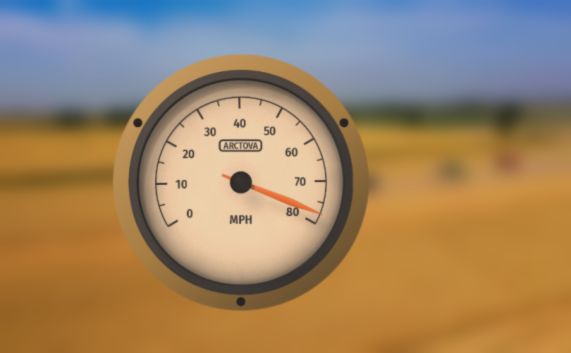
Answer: 77.5mph
